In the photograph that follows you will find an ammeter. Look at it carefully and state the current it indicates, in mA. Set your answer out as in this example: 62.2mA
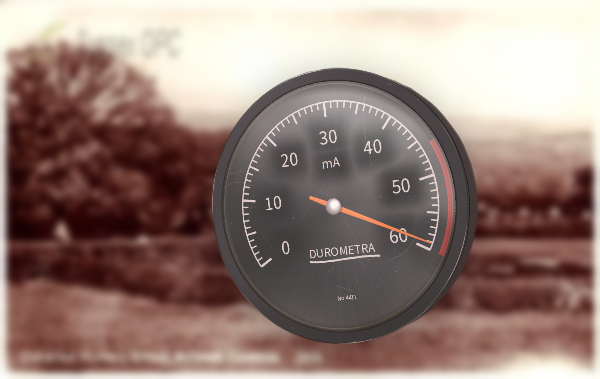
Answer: 59mA
